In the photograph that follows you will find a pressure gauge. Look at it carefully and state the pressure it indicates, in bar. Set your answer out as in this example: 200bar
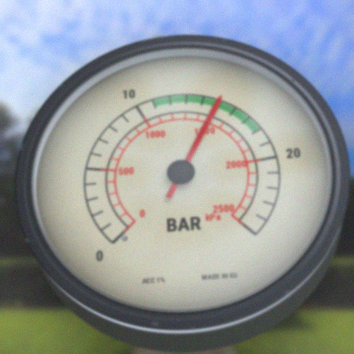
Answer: 15bar
